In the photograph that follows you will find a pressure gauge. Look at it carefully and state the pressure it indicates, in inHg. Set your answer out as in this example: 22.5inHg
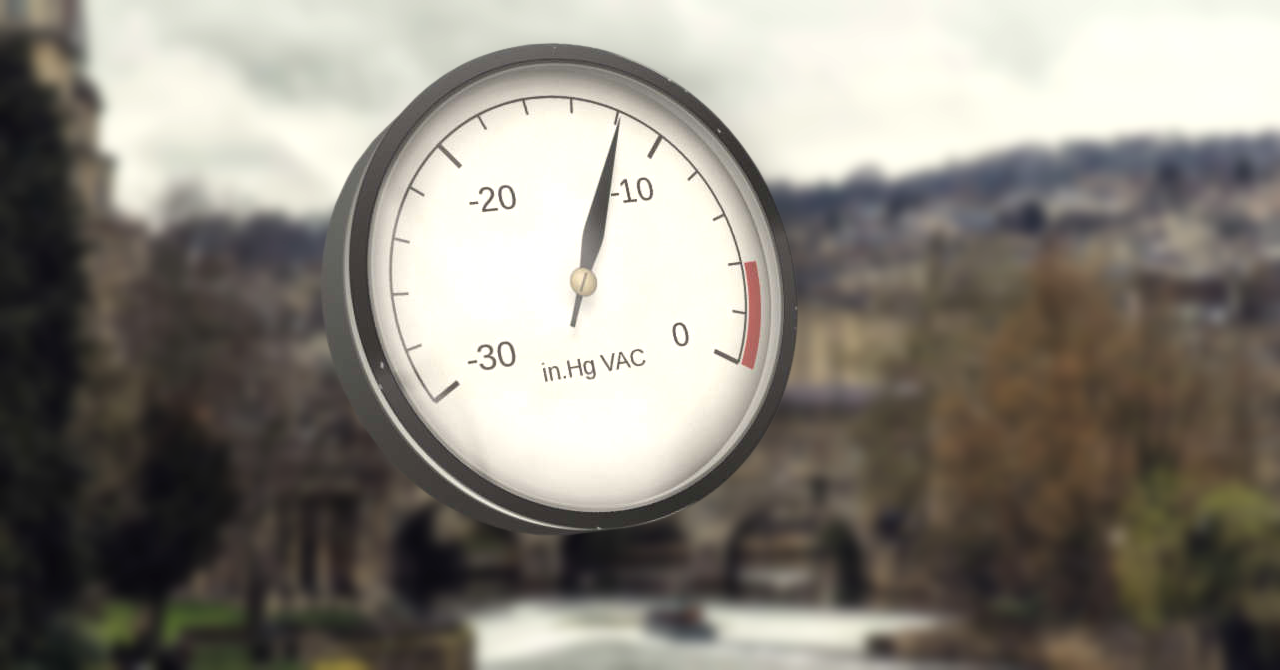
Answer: -12inHg
